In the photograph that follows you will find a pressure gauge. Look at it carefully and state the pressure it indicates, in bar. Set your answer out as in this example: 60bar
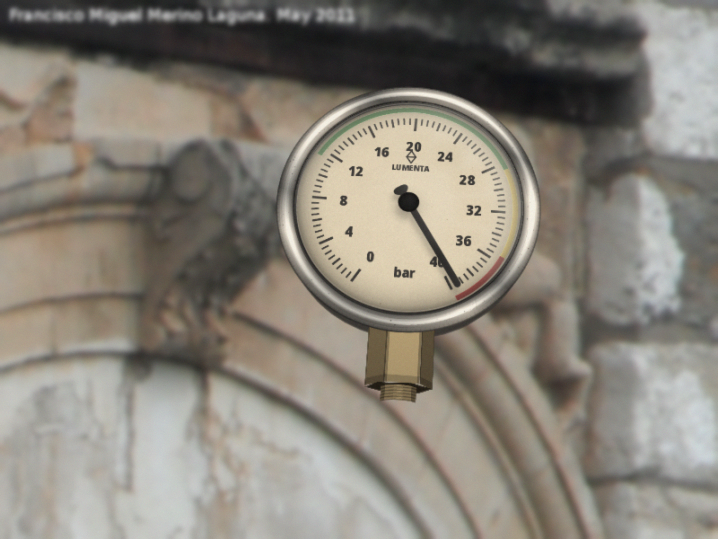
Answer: 39.5bar
